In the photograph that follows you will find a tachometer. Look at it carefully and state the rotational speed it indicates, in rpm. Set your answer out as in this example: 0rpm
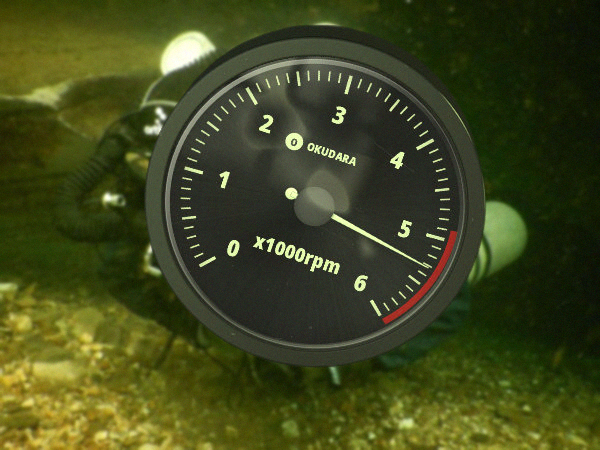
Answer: 5300rpm
